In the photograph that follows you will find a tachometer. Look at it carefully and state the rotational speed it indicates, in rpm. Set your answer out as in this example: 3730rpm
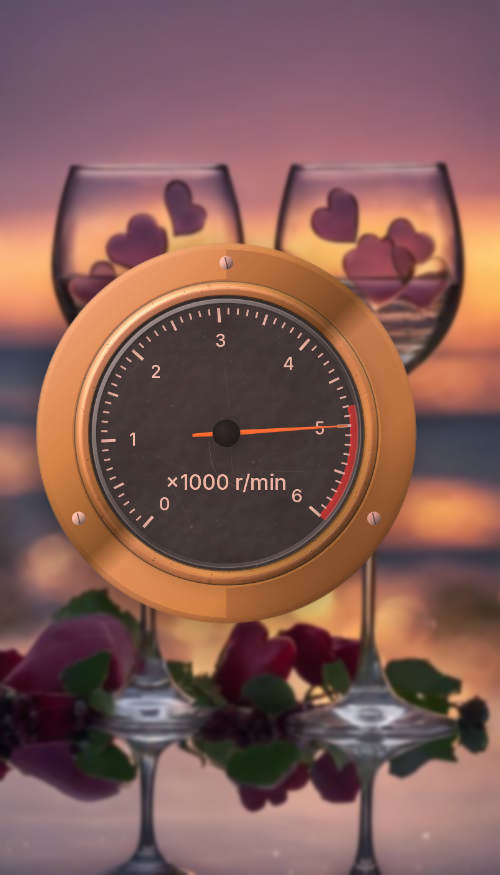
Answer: 5000rpm
